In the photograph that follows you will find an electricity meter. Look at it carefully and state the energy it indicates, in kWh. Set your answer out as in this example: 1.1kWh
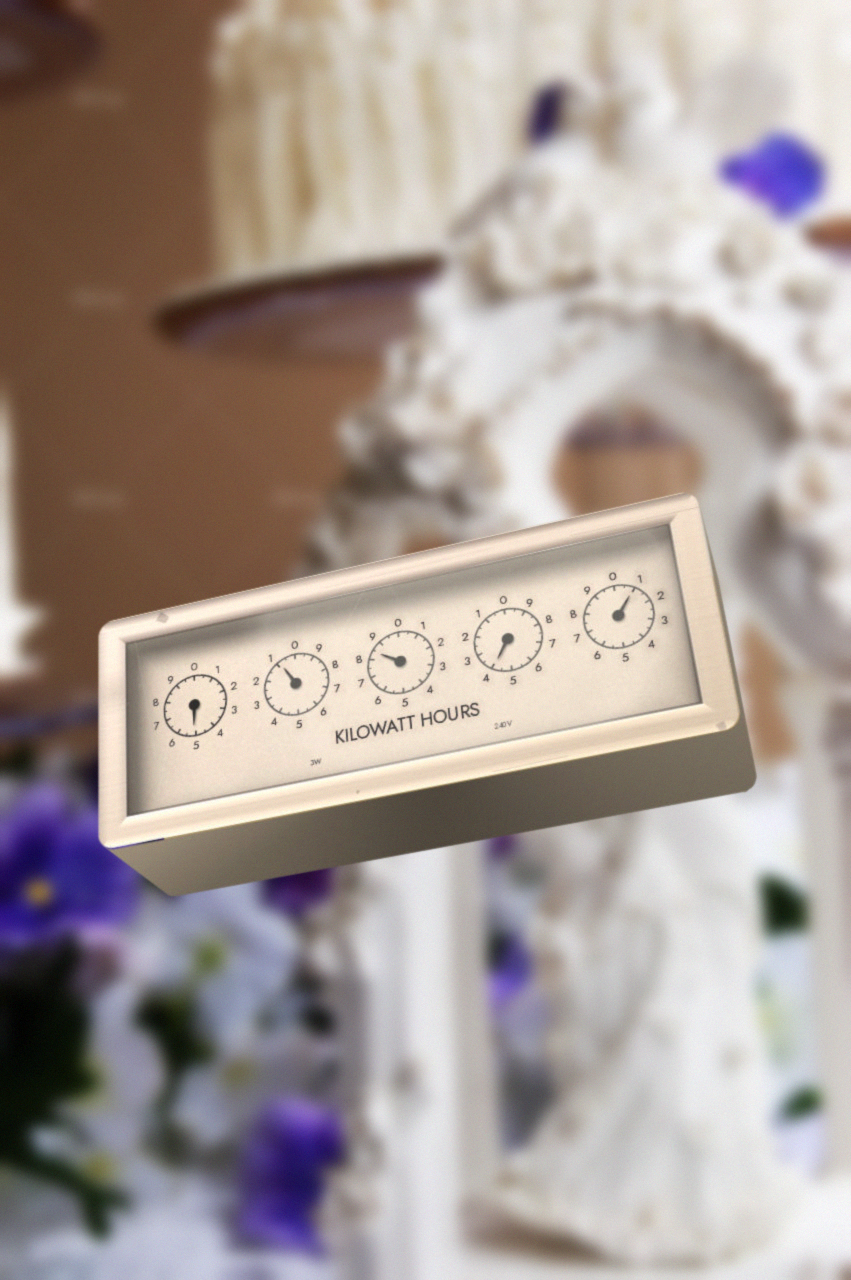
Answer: 50841kWh
